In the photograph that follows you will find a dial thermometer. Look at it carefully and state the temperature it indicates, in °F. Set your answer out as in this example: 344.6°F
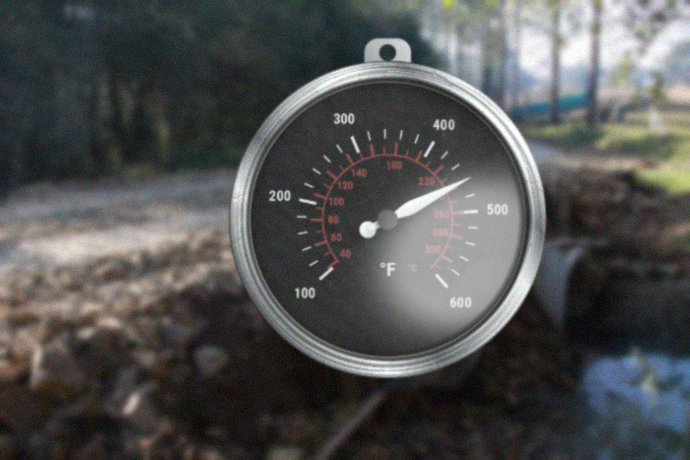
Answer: 460°F
